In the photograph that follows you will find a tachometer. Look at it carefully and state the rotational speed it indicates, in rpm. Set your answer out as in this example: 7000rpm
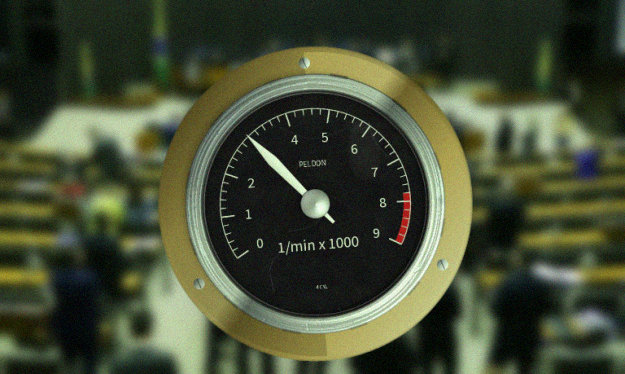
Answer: 3000rpm
